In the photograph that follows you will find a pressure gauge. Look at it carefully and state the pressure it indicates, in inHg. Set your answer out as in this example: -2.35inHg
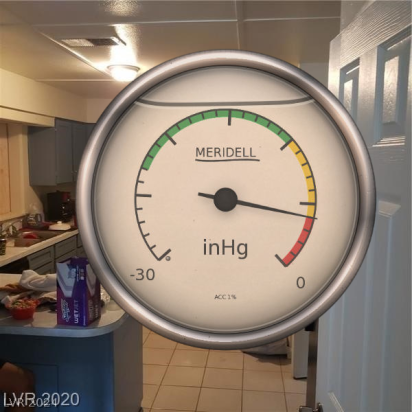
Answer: -4inHg
